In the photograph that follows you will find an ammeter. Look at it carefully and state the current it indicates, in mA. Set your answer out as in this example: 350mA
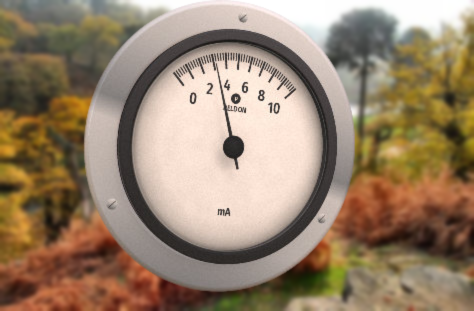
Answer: 3mA
